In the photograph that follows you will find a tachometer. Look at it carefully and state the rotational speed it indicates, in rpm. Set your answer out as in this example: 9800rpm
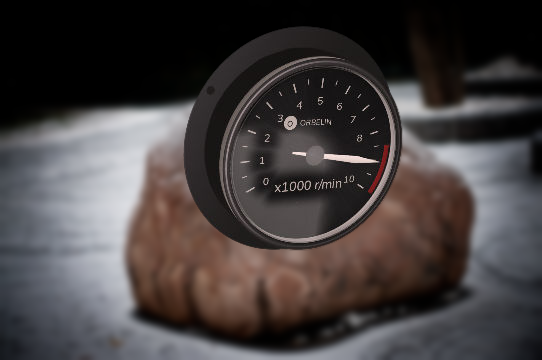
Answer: 9000rpm
